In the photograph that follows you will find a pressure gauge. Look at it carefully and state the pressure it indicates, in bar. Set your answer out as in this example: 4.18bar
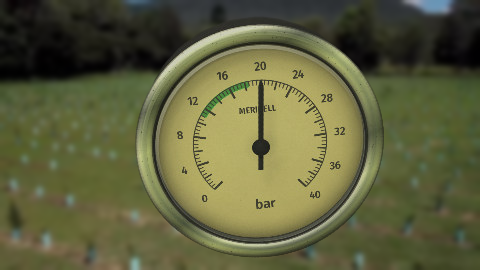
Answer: 20bar
